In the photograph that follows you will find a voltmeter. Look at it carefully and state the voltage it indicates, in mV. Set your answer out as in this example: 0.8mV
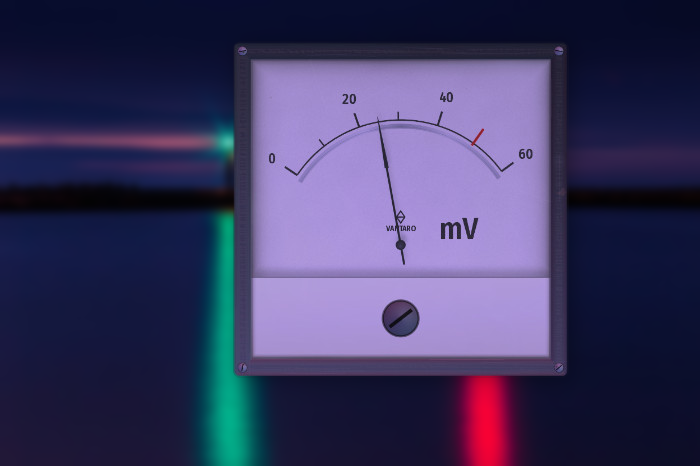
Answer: 25mV
